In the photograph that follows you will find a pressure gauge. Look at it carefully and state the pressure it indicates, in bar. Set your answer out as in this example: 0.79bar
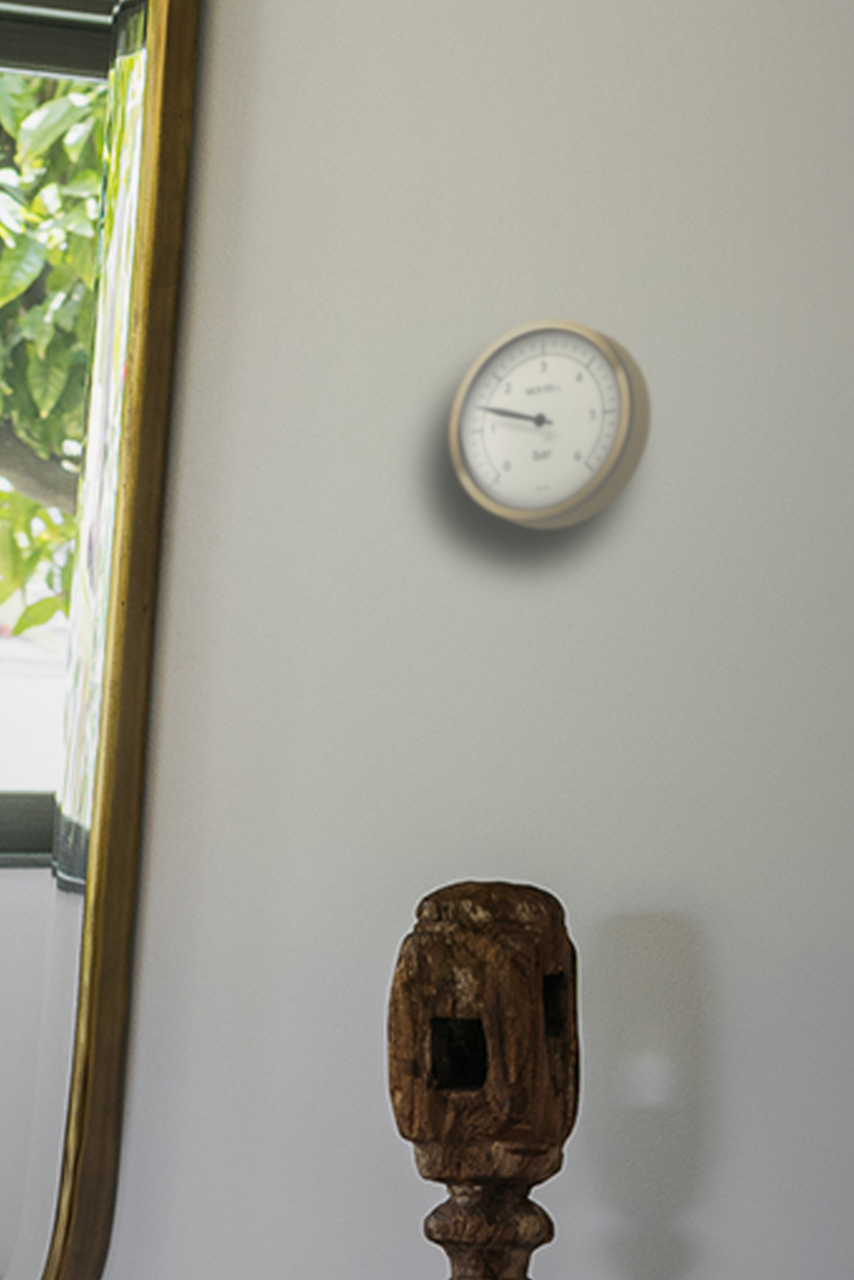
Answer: 1.4bar
